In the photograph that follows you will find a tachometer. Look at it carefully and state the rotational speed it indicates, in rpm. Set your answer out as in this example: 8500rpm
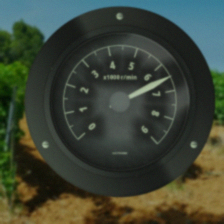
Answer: 6500rpm
